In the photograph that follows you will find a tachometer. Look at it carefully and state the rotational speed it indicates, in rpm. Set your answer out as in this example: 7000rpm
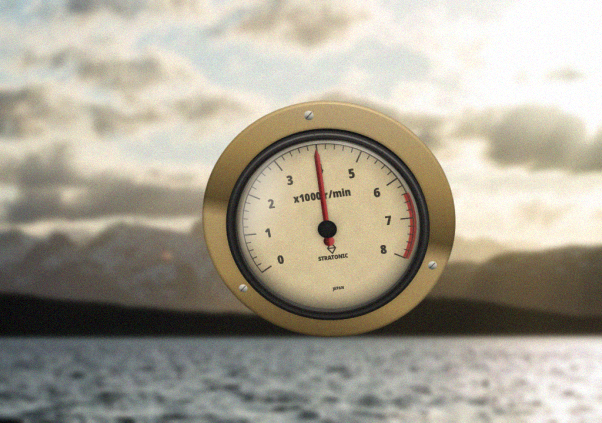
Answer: 4000rpm
